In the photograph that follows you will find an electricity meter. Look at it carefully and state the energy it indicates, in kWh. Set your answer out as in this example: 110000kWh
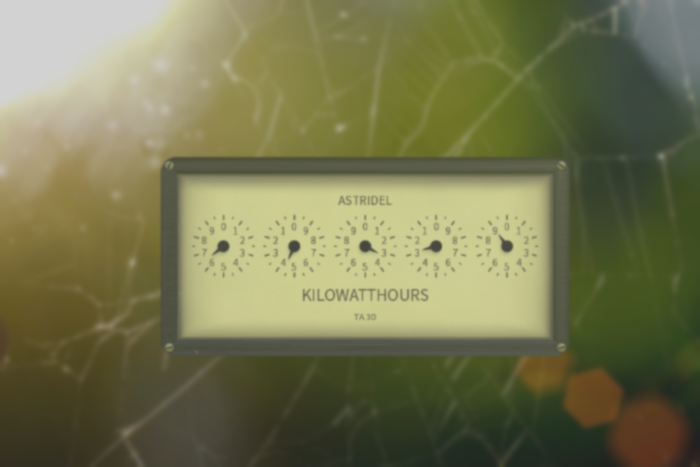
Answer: 64329kWh
